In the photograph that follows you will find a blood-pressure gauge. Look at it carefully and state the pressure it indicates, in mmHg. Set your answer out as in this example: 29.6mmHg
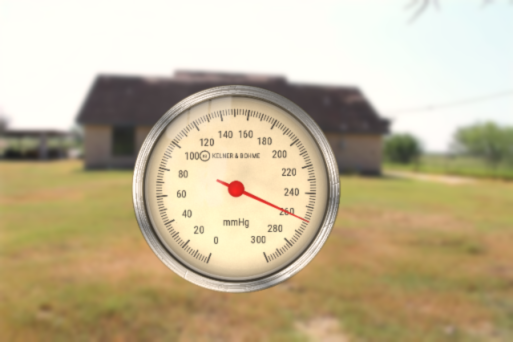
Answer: 260mmHg
